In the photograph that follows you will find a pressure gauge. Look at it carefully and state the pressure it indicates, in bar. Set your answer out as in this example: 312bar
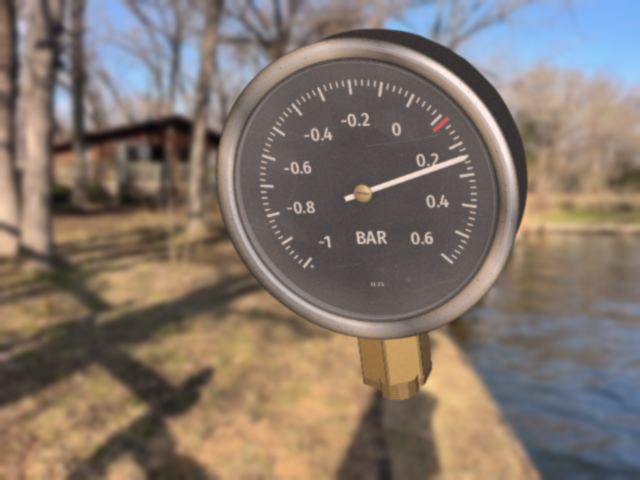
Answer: 0.24bar
